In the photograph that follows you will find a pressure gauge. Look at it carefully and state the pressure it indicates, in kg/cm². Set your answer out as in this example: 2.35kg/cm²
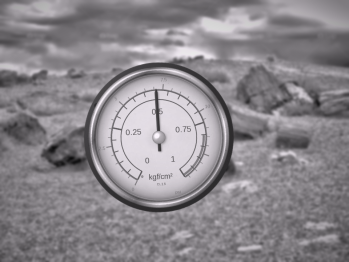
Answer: 0.5kg/cm²
